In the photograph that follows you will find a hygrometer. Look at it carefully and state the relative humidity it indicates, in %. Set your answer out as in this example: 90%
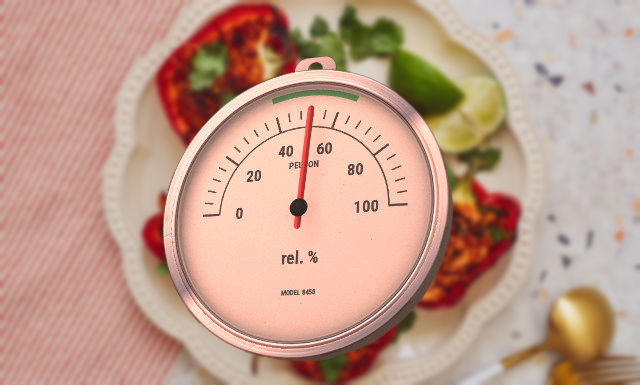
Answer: 52%
